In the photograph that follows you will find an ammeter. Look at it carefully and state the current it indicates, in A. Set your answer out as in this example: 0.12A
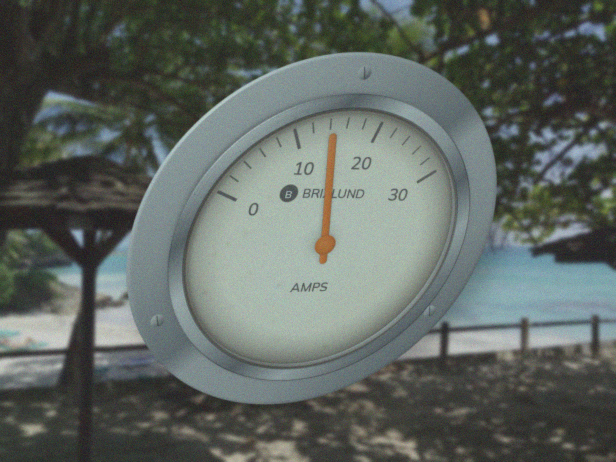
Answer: 14A
